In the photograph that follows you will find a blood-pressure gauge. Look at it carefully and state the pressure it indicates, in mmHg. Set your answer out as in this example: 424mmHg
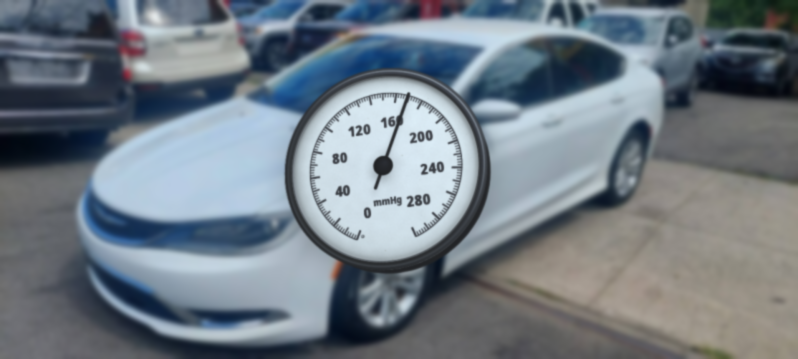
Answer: 170mmHg
